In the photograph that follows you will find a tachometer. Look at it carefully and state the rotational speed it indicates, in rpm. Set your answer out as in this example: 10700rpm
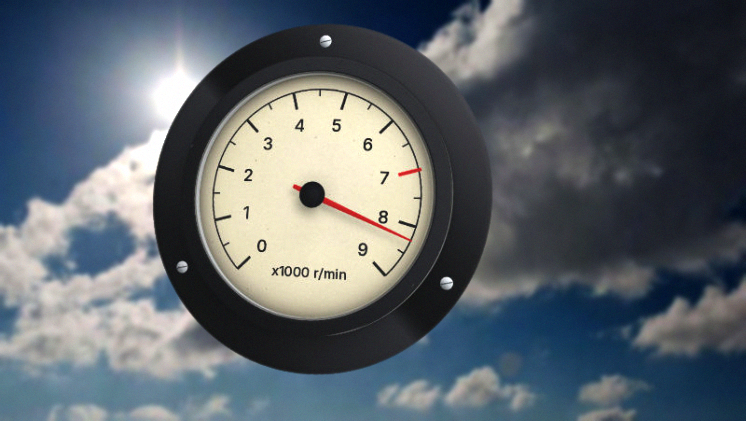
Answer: 8250rpm
